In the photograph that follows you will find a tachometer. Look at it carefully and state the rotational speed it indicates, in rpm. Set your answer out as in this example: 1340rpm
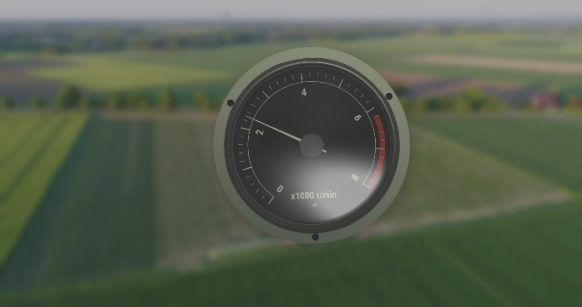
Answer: 2300rpm
